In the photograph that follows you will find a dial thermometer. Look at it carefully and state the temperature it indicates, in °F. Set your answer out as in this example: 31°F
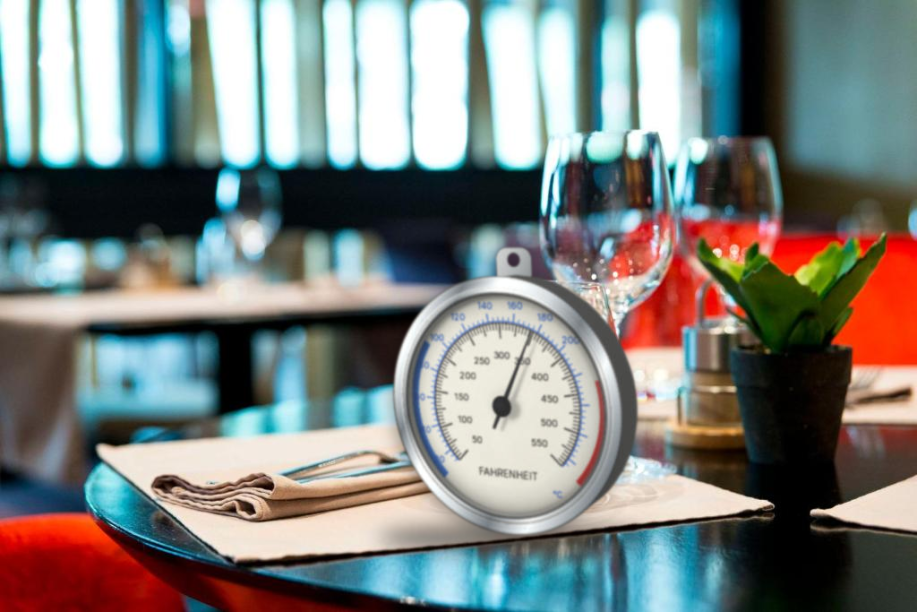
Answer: 350°F
